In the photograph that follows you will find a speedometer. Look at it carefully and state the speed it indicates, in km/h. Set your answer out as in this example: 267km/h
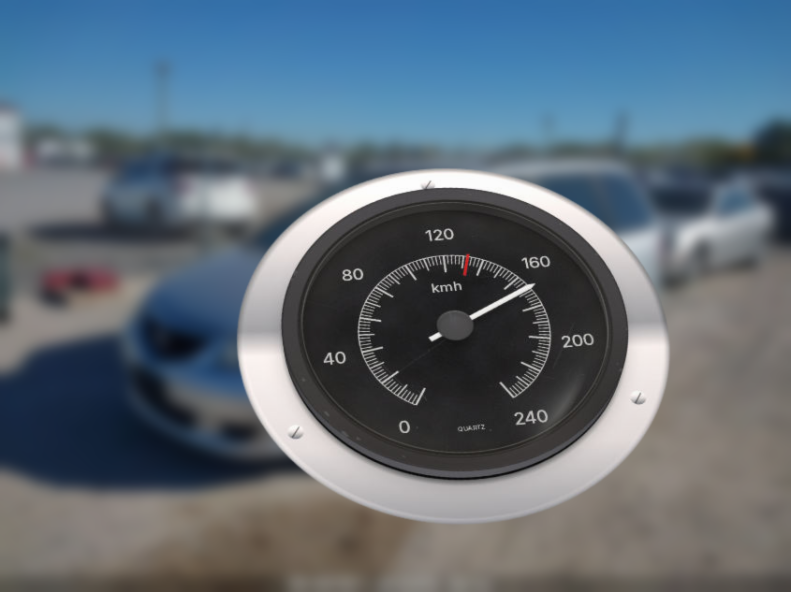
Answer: 170km/h
